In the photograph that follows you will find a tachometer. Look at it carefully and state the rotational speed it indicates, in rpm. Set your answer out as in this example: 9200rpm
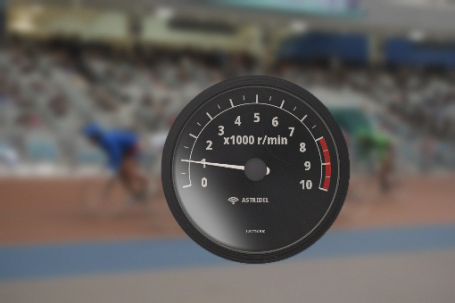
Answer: 1000rpm
